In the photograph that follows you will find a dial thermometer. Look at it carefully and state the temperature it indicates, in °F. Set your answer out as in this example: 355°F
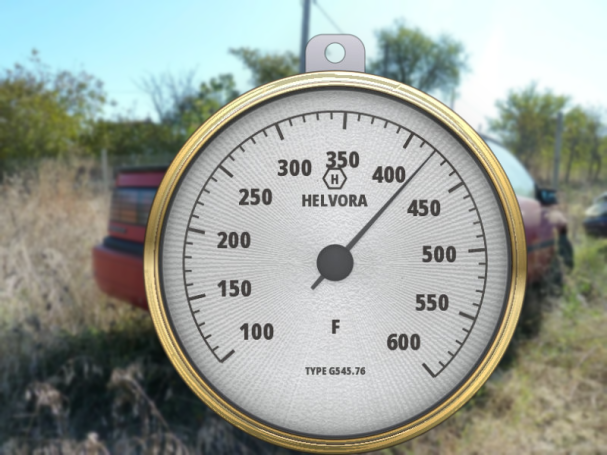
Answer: 420°F
